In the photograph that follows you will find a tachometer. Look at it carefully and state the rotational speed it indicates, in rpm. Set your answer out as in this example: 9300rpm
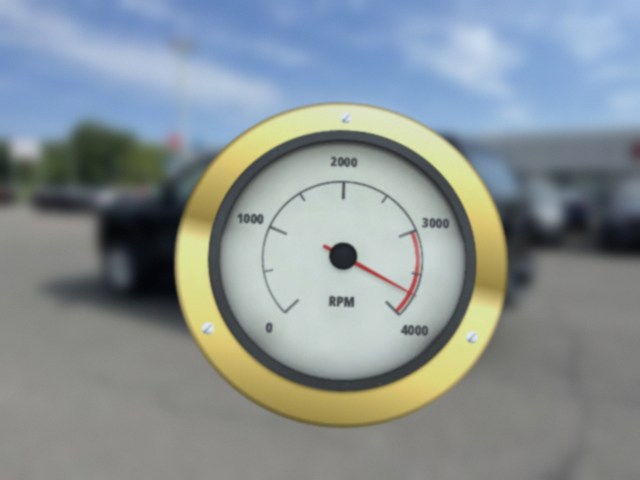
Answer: 3750rpm
